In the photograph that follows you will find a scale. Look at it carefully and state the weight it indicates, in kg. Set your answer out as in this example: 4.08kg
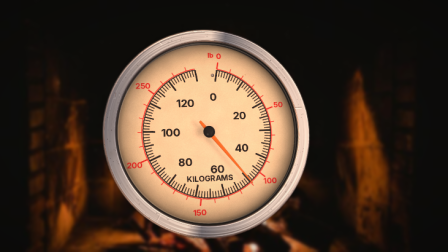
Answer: 50kg
